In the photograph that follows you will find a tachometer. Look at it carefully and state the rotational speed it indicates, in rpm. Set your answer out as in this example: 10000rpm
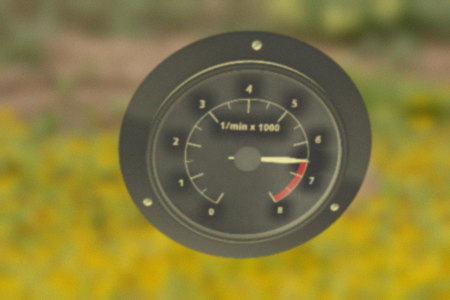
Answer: 6500rpm
